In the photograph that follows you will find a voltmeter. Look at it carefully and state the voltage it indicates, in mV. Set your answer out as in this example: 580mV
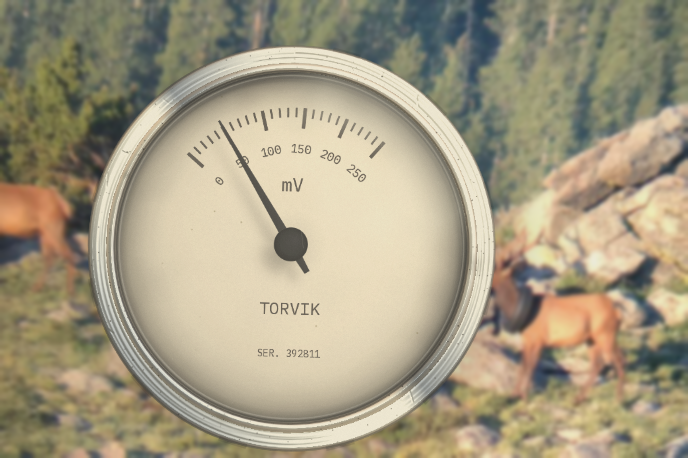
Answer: 50mV
